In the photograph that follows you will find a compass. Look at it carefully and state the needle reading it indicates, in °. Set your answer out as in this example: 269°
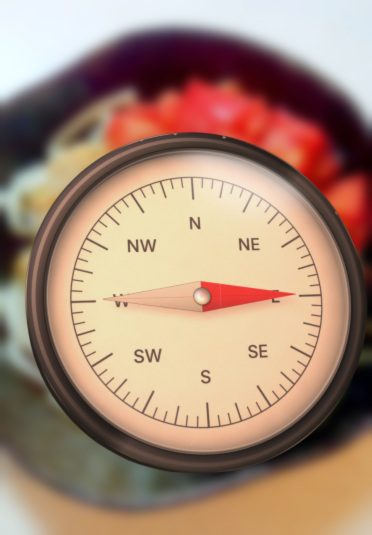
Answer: 90°
